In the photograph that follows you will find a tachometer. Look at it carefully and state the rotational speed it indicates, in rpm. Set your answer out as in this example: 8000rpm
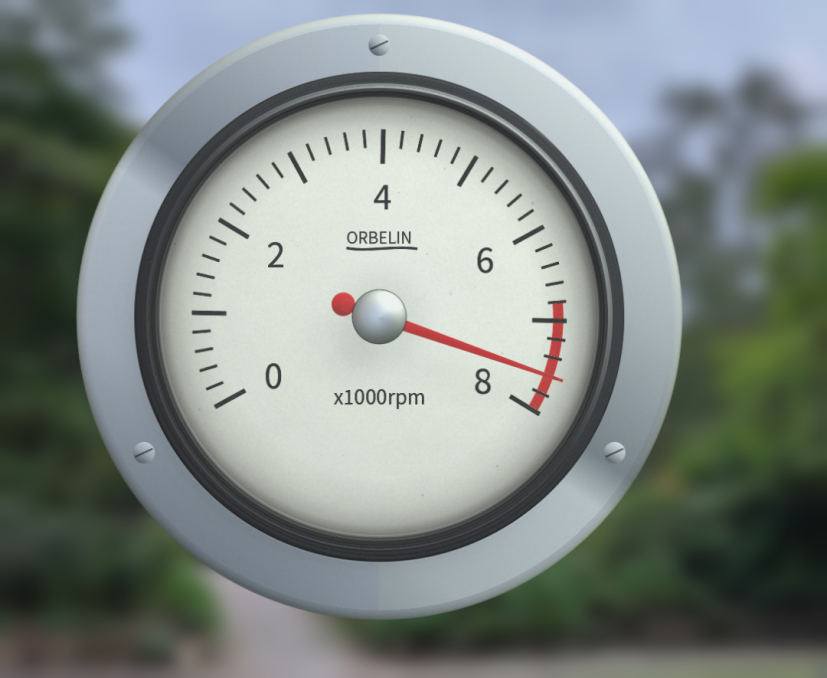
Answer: 7600rpm
